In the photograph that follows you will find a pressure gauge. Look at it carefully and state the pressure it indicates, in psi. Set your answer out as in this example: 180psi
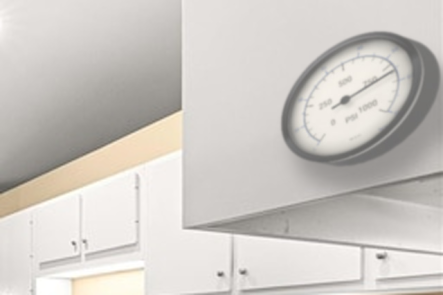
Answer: 800psi
